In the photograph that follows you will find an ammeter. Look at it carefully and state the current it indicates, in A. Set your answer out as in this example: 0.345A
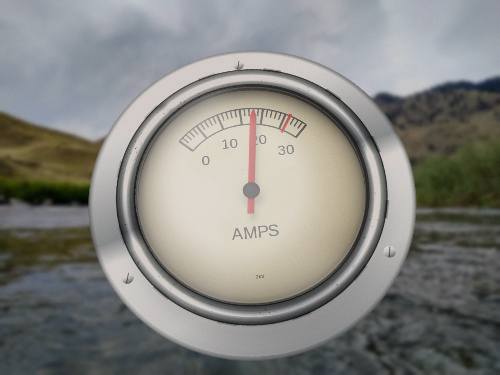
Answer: 18A
